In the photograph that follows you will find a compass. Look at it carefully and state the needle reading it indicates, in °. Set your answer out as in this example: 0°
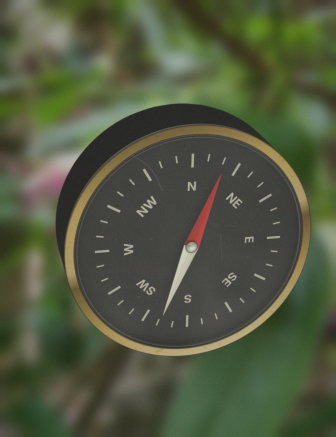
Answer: 20°
